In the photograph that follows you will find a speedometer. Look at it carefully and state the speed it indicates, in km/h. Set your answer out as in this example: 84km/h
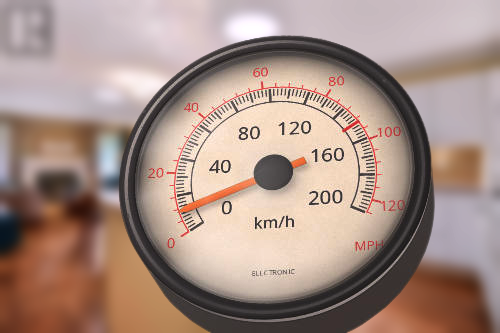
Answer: 10km/h
